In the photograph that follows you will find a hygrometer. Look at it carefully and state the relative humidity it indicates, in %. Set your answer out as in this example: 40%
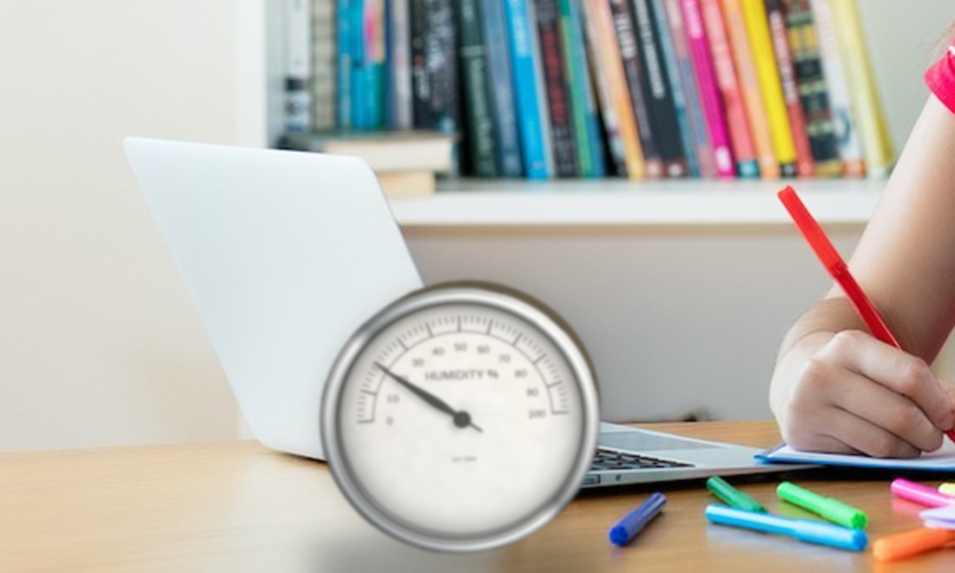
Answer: 20%
